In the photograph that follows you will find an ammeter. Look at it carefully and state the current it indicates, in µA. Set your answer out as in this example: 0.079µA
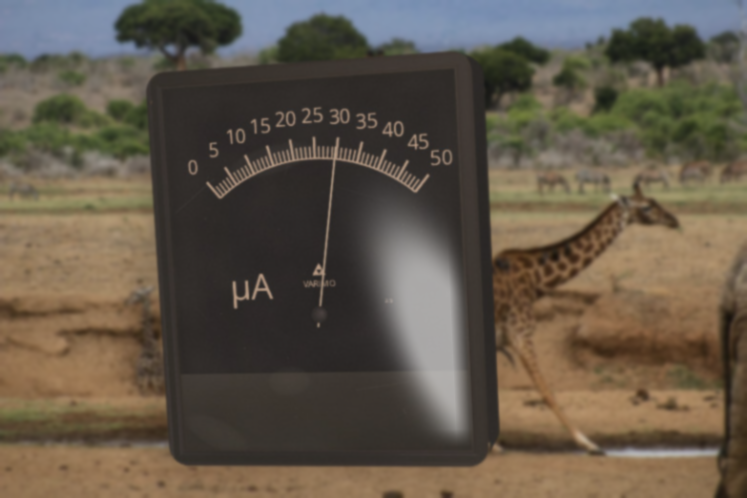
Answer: 30µA
